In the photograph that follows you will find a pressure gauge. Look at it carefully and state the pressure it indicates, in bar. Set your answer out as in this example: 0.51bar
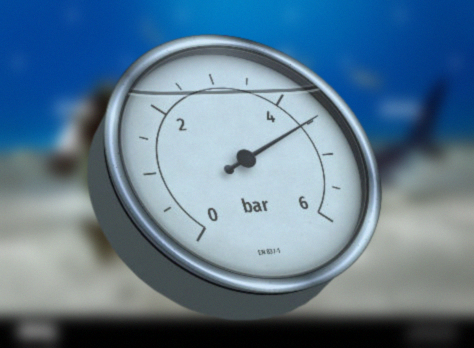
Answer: 4.5bar
